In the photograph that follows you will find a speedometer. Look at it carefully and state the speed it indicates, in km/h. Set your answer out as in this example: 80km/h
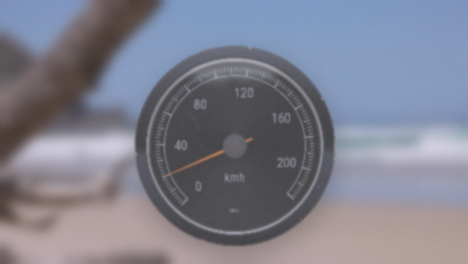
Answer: 20km/h
